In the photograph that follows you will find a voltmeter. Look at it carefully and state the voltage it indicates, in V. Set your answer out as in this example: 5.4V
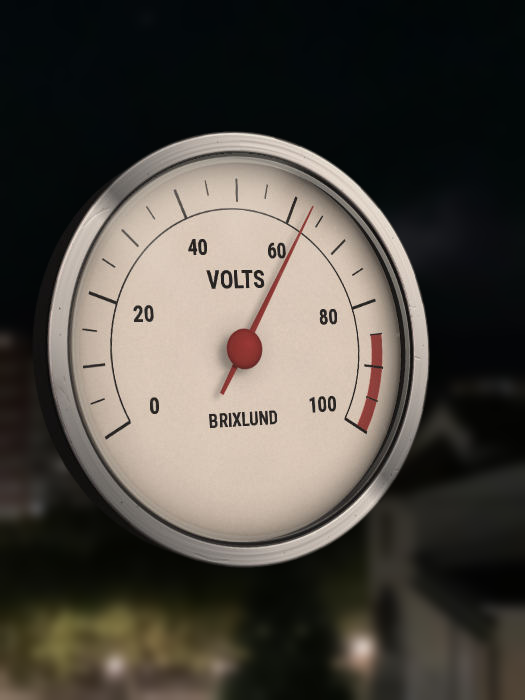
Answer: 62.5V
